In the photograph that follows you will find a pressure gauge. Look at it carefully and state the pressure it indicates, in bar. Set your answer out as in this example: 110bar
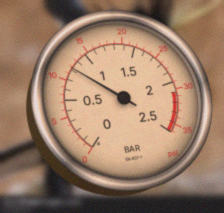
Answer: 0.8bar
